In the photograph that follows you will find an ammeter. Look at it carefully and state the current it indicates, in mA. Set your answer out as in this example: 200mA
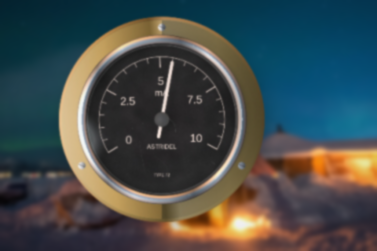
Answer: 5.5mA
